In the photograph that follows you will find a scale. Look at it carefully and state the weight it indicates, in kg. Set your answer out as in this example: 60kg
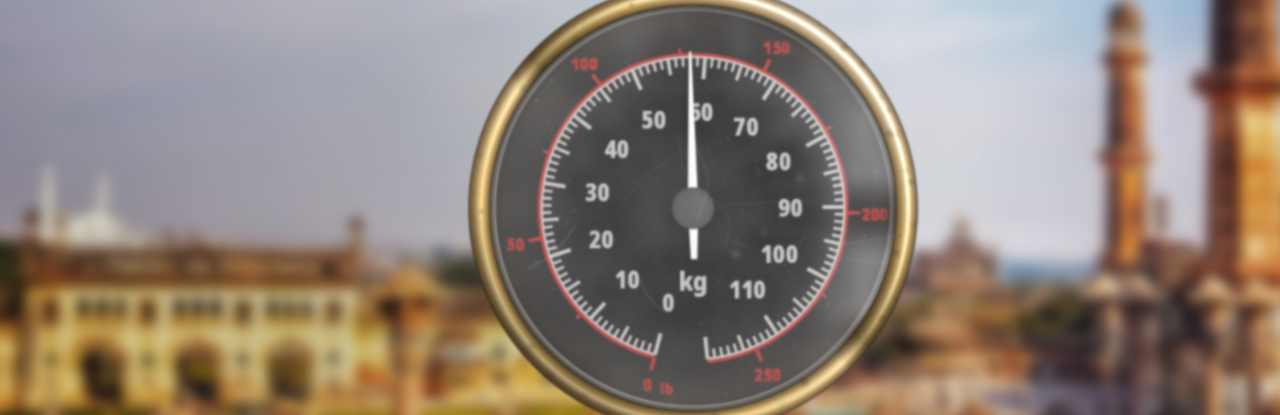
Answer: 58kg
